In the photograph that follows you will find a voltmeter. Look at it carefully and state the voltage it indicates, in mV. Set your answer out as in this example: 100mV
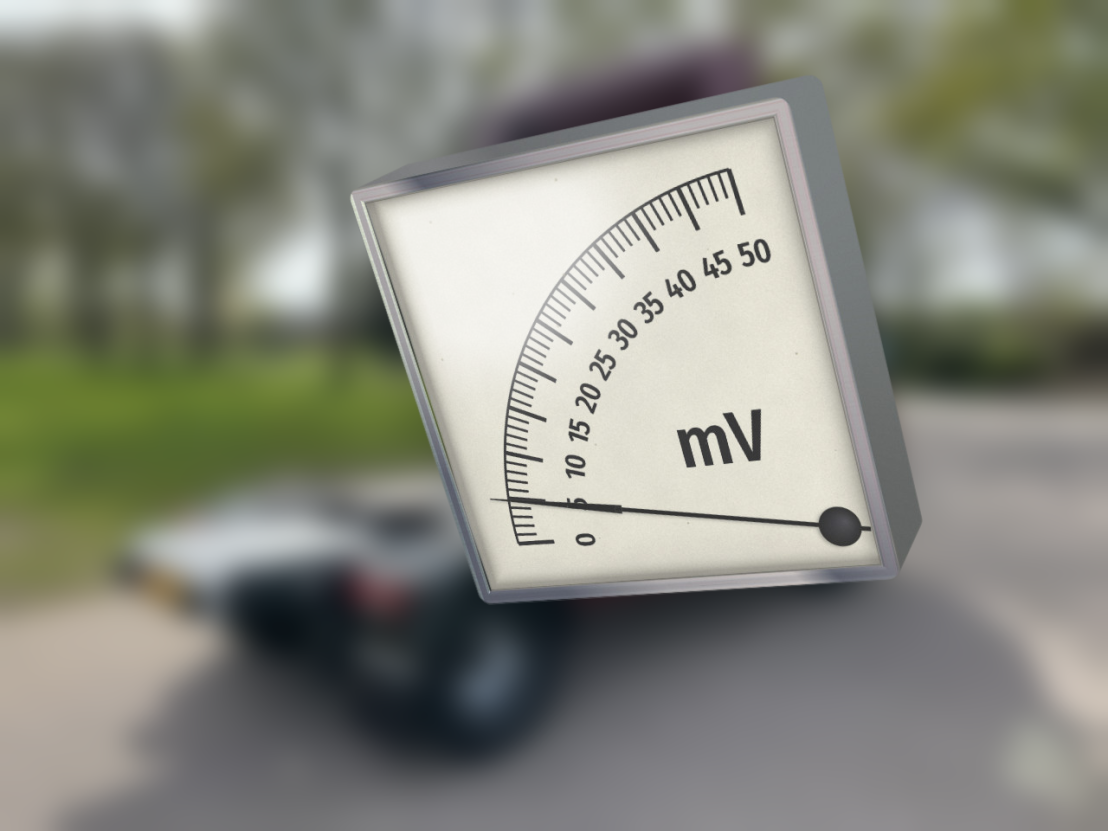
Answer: 5mV
